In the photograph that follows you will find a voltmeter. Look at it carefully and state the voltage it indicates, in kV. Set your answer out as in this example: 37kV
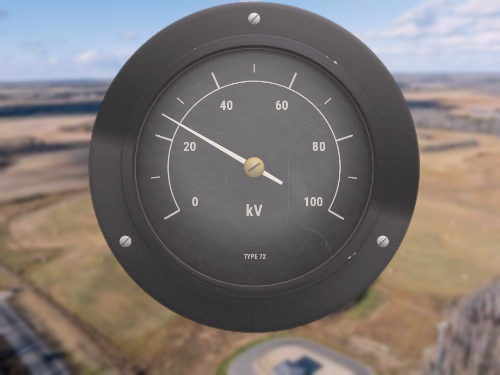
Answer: 25kV
